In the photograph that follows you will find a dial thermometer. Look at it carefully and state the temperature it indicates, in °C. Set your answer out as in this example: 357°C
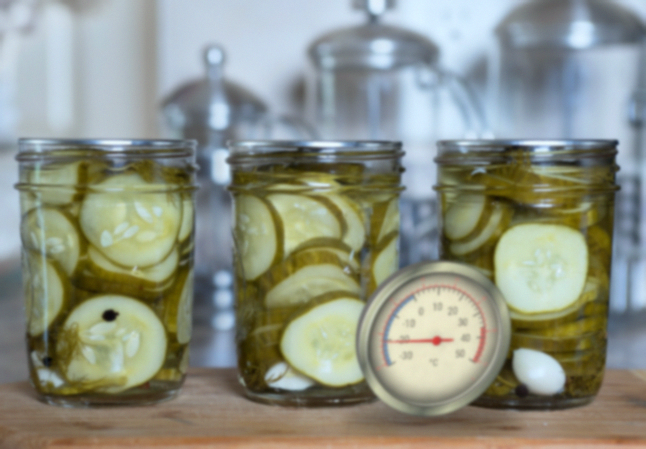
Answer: -20°C
